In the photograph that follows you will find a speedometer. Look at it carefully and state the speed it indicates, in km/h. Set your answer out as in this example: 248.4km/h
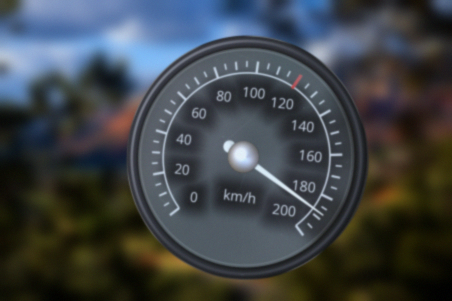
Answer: 187.5km/h
